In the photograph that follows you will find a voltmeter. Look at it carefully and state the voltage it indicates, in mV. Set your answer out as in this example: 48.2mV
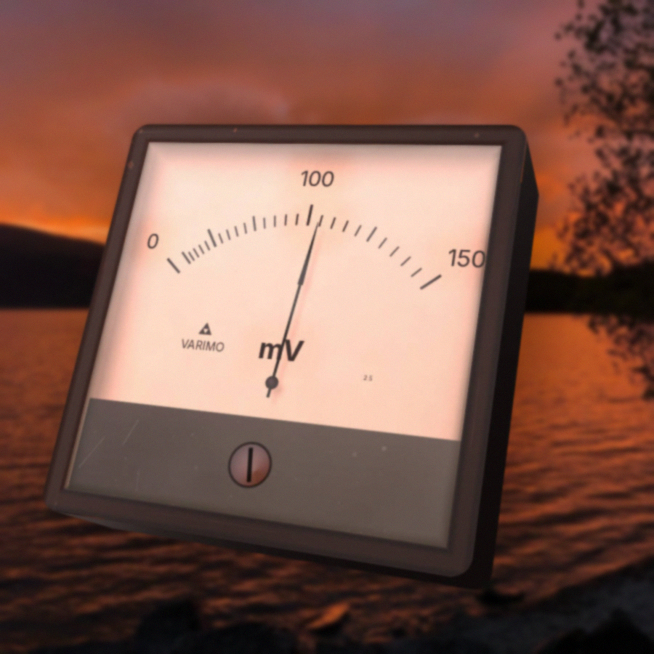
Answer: 105mV
